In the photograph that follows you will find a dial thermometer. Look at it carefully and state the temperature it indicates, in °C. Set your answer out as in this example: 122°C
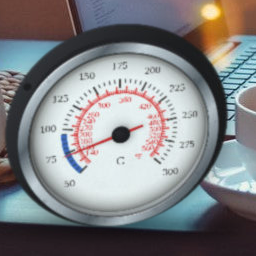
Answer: 75°C
